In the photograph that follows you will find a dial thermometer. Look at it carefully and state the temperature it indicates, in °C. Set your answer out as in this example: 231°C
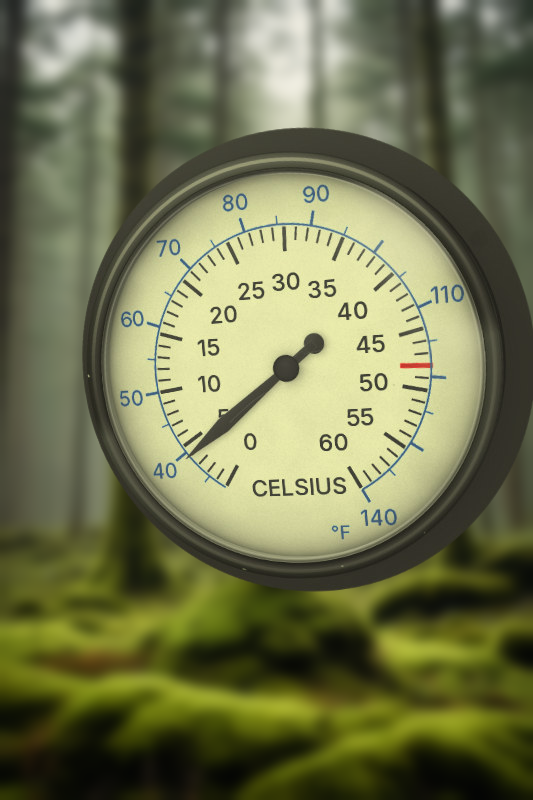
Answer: 4°C
